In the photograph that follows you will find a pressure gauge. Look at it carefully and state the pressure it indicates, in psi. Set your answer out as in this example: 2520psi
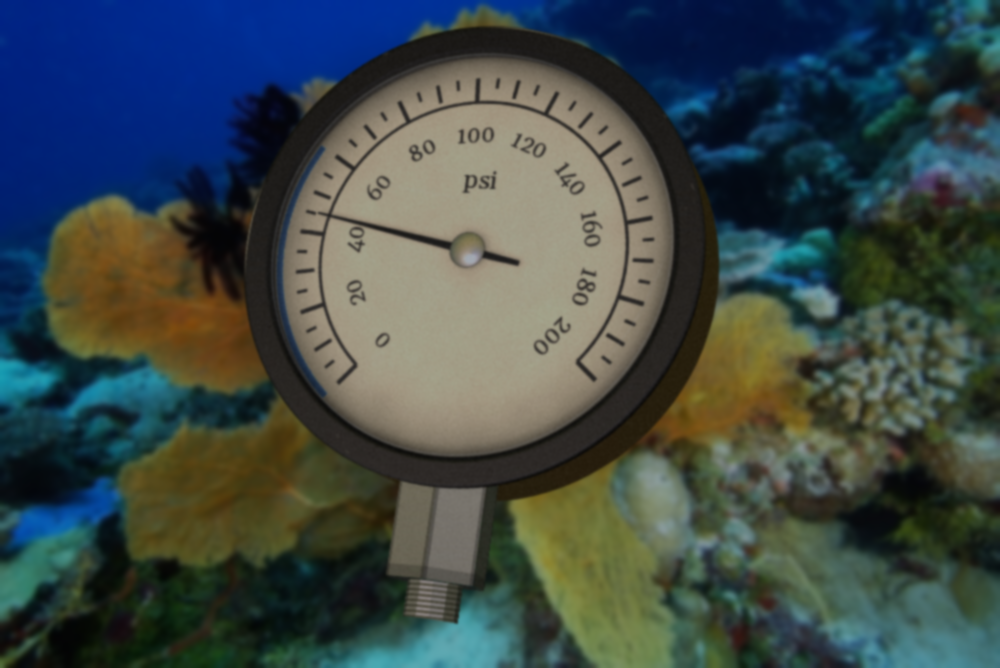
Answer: 45psi
